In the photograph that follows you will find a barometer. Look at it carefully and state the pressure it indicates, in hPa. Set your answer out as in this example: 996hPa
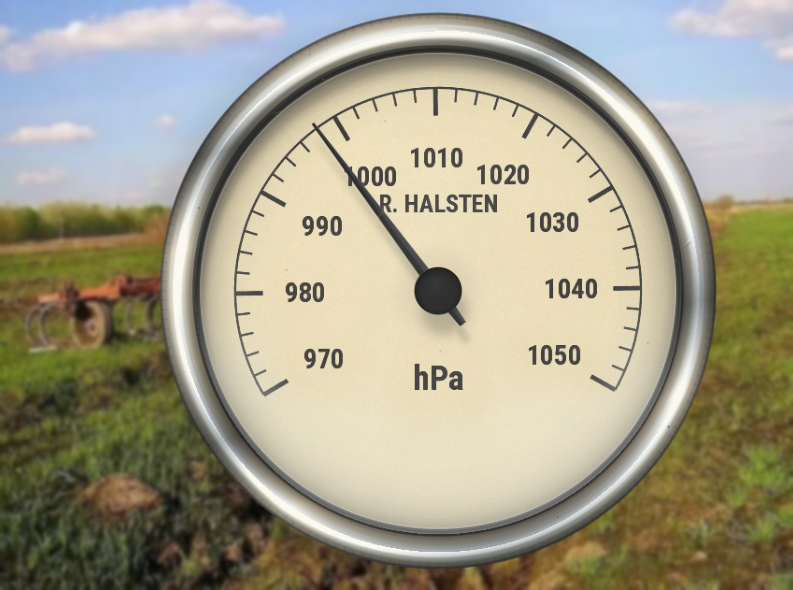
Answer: 998hPa
